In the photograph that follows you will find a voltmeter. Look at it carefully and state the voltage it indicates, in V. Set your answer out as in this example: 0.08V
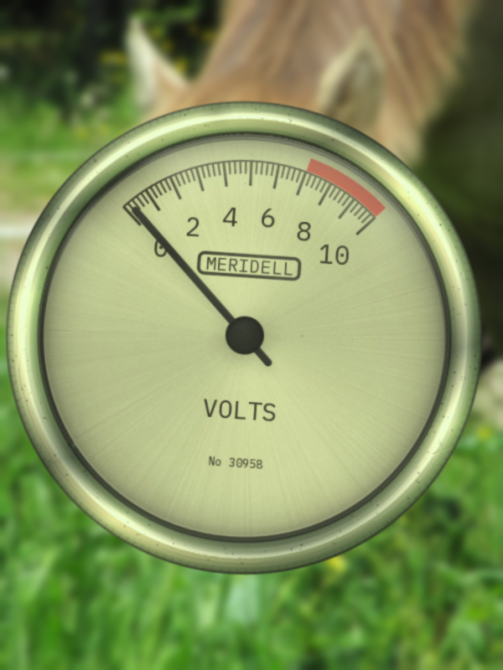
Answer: 0.2V
